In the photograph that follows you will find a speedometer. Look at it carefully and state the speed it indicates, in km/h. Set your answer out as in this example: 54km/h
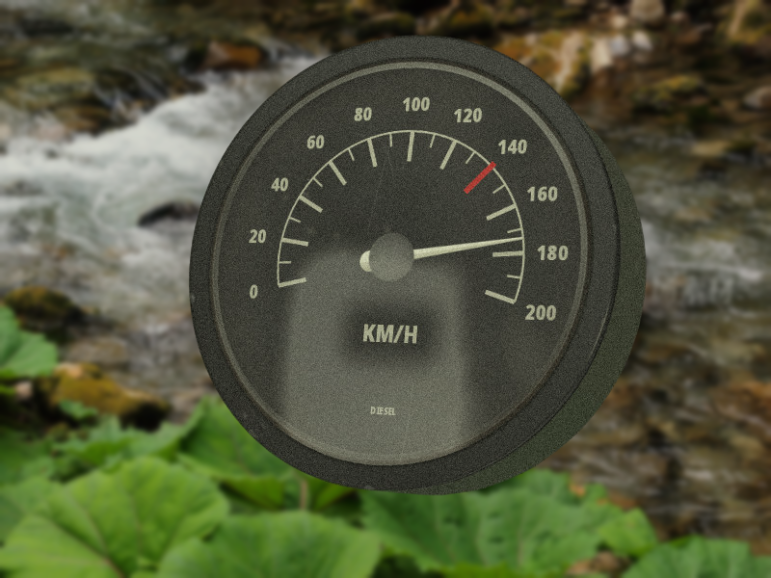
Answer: 175km/h
